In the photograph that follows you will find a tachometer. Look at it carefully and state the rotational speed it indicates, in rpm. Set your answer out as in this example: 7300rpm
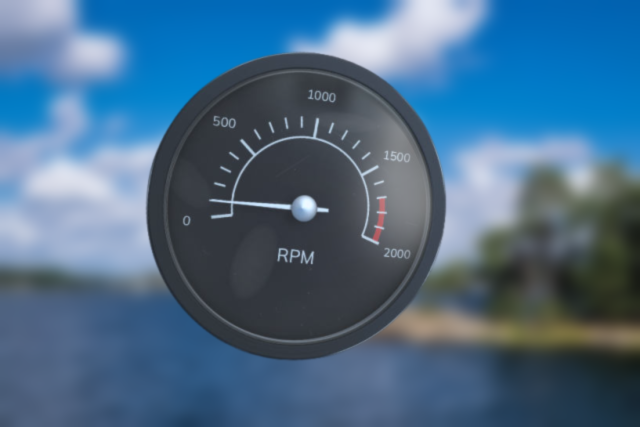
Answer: 100rpm
